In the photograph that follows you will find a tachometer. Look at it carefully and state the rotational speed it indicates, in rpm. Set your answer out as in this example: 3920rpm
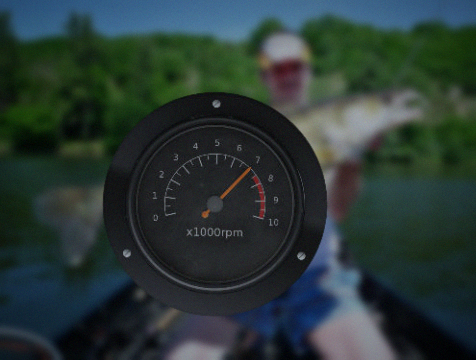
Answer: 7000rpm
